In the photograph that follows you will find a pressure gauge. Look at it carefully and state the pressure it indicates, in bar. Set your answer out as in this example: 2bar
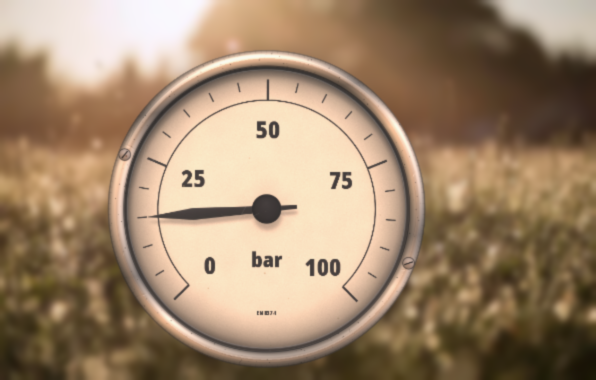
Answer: 15bar
